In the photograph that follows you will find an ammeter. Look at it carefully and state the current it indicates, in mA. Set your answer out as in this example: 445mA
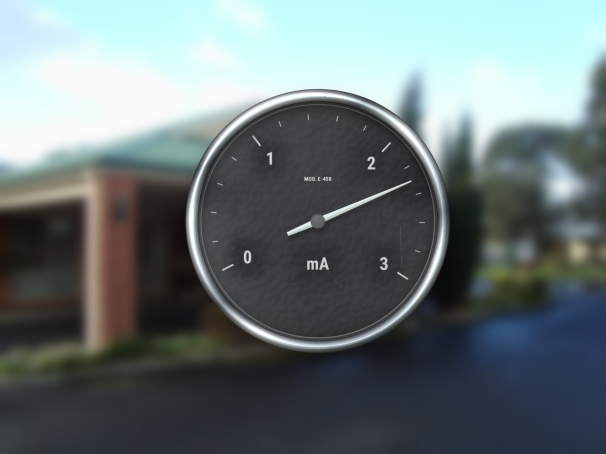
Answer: 2.3mA
